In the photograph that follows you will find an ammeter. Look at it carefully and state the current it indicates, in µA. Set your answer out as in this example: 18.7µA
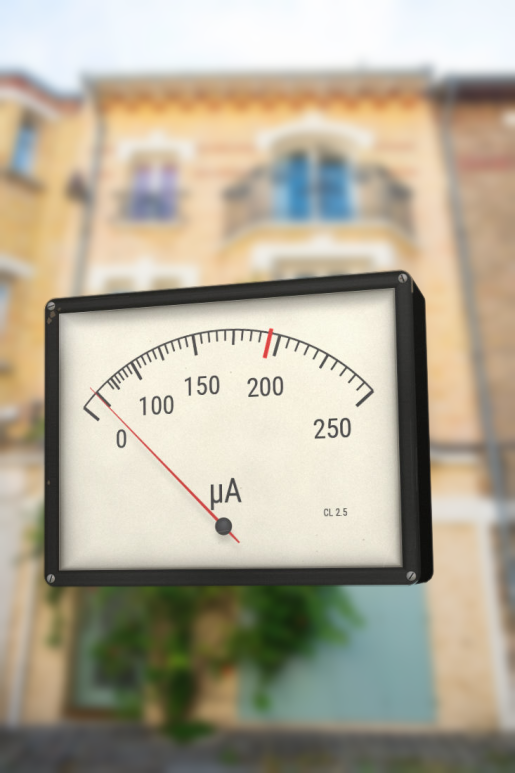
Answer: 50µA
